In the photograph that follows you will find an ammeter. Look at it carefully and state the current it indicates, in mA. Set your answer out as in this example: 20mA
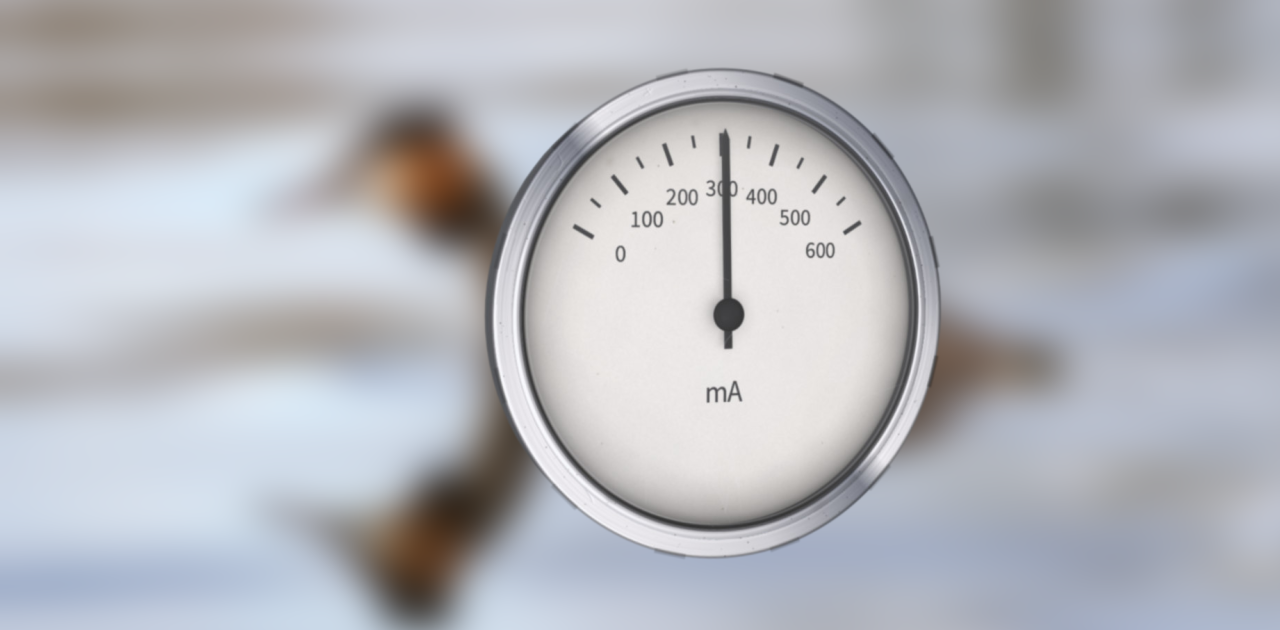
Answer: 300mA
